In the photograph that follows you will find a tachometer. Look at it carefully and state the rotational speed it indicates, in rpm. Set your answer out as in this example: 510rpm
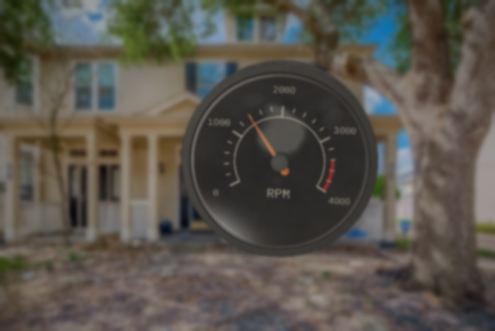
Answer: 1400rpm
